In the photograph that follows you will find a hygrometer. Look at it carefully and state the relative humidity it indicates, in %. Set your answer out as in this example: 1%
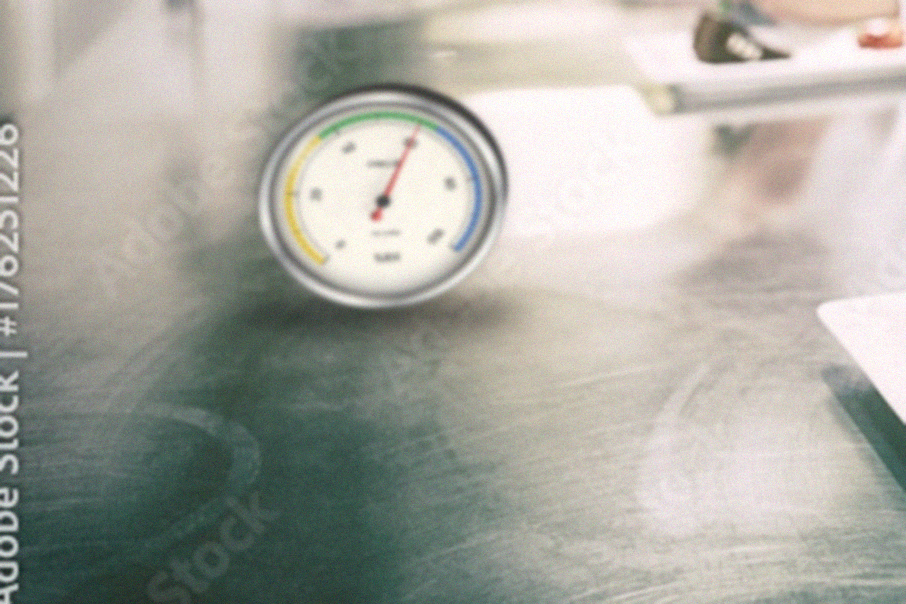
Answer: 60%
